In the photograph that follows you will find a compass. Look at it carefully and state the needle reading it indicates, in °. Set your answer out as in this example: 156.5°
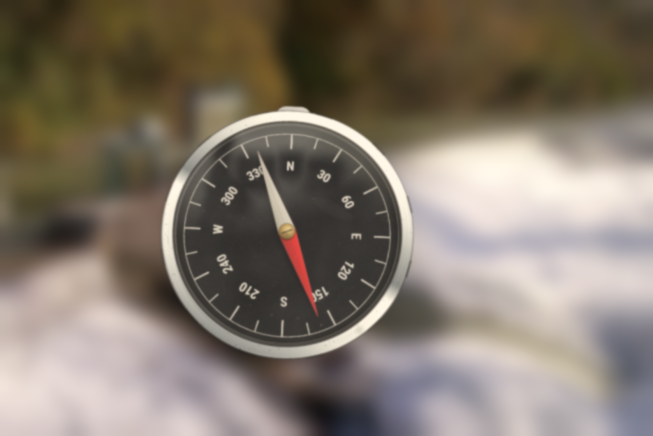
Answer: 157.5°
